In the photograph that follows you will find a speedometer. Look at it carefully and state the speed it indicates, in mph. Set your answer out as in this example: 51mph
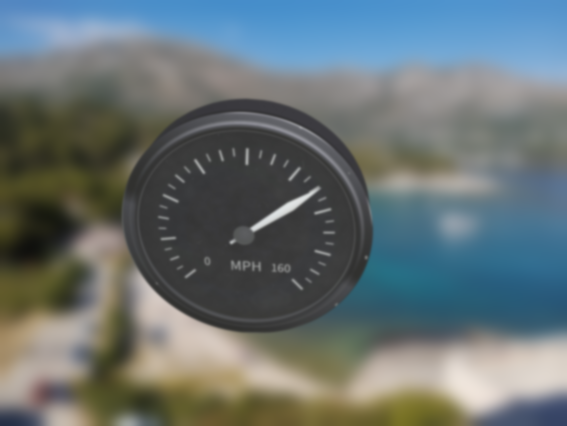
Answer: 110mph
